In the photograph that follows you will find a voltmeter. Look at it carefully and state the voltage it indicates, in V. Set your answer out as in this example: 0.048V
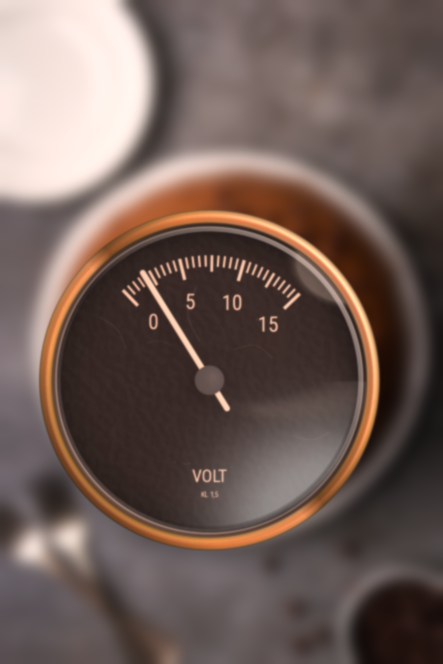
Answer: 2V
